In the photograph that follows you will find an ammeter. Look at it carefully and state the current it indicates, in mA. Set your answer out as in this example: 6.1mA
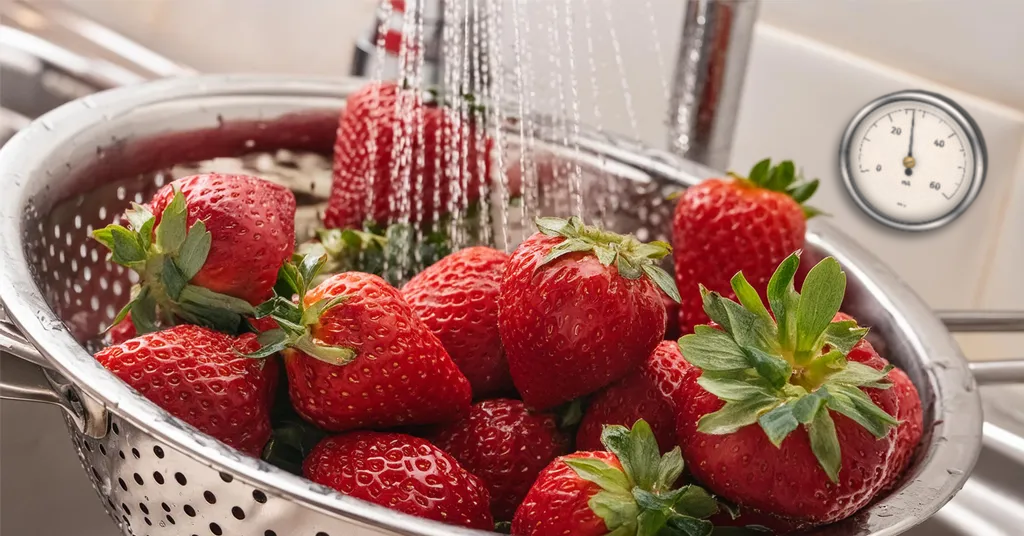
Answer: 27.5mA
